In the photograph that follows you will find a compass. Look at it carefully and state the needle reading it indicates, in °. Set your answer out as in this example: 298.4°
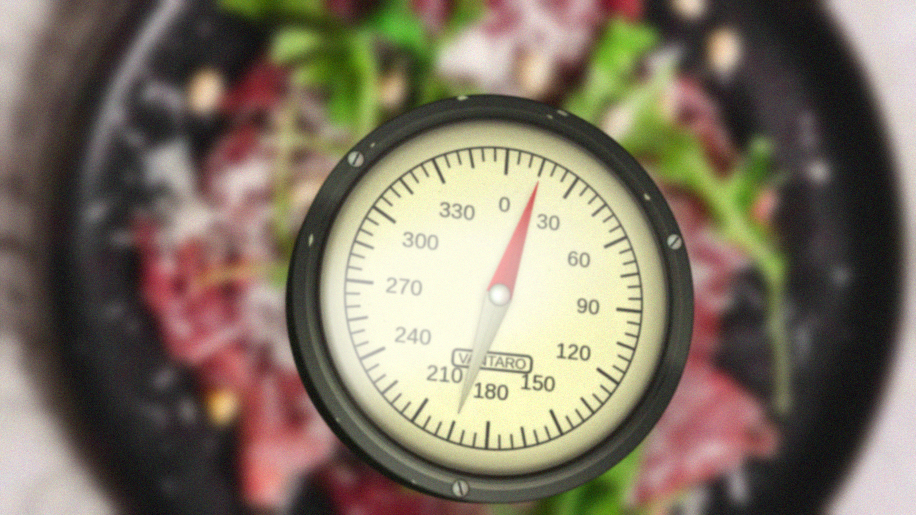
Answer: 15°
